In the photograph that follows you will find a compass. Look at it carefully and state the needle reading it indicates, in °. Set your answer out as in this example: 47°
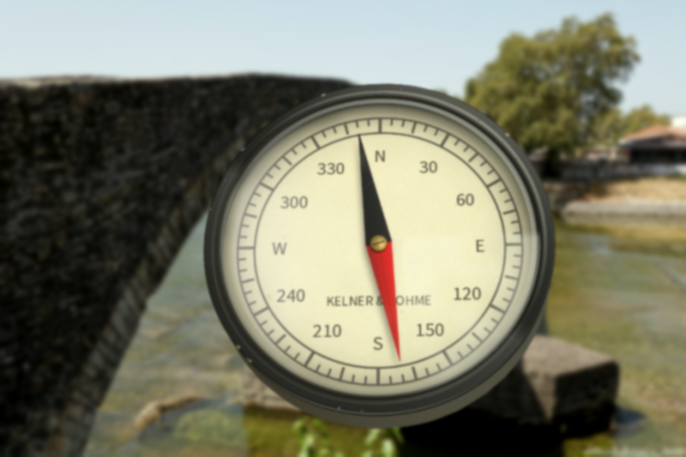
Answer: 170°
